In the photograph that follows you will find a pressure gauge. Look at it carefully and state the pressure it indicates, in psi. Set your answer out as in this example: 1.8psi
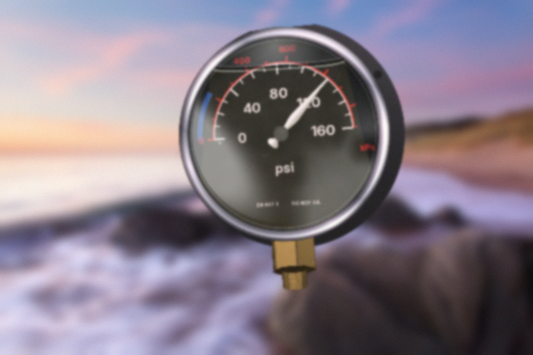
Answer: 120psi
